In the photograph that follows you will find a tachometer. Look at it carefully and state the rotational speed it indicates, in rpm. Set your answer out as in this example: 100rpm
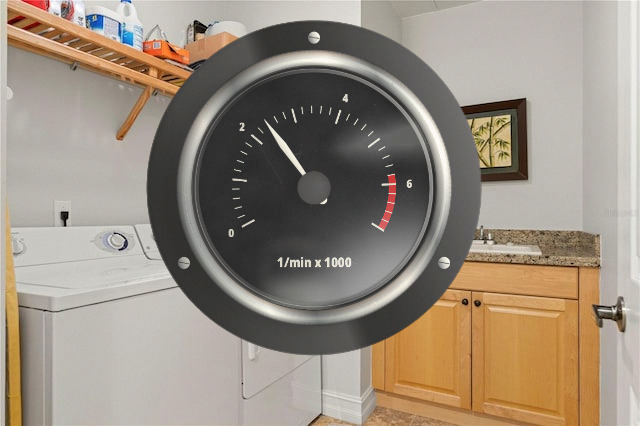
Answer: 2400rpm
